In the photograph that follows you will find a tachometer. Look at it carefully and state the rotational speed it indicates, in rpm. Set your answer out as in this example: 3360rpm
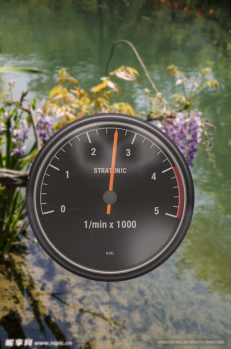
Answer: 2600rpm
